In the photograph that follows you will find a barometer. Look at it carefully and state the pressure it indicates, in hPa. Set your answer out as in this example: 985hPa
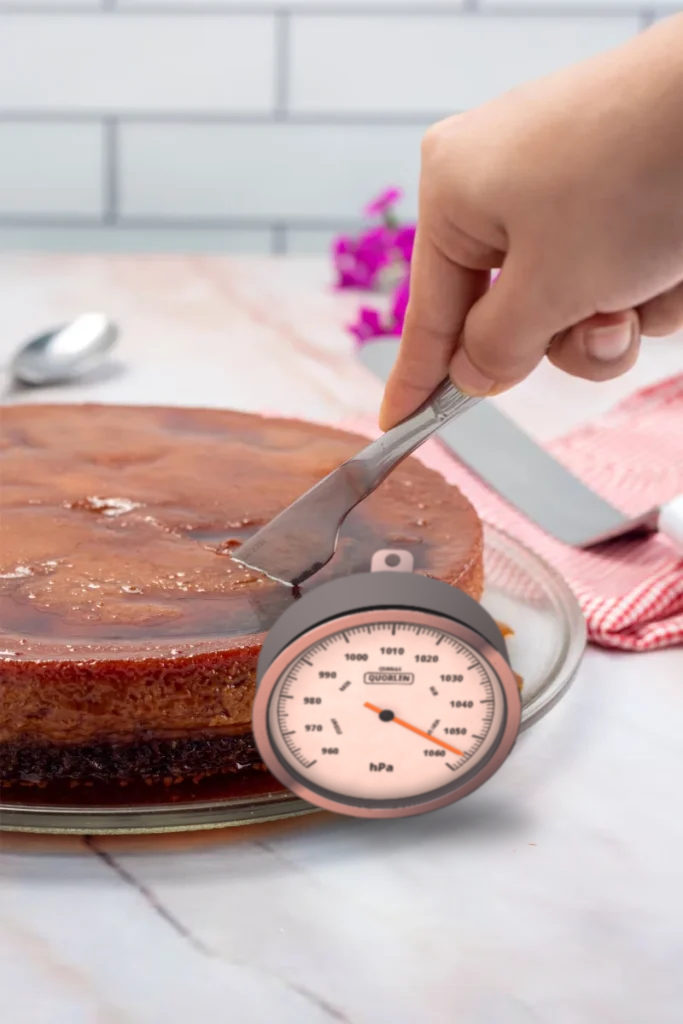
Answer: 1055hPa
